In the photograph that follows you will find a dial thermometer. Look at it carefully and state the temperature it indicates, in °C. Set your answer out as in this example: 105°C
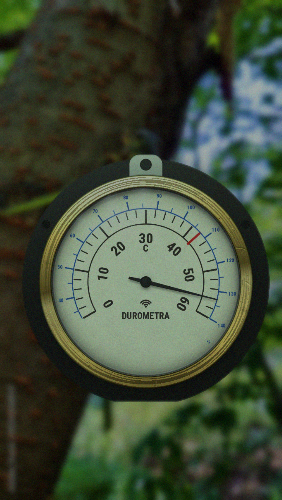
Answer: 56°C
